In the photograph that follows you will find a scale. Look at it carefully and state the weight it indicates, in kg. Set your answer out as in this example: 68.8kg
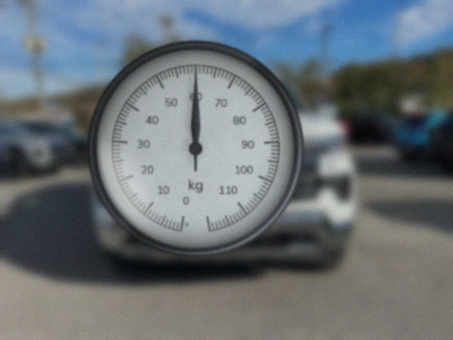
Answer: 60kg
